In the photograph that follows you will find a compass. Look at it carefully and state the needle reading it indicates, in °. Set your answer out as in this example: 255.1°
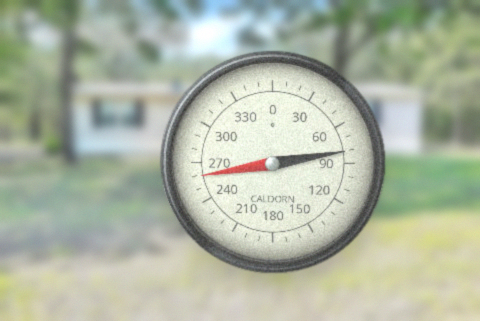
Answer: 260°
